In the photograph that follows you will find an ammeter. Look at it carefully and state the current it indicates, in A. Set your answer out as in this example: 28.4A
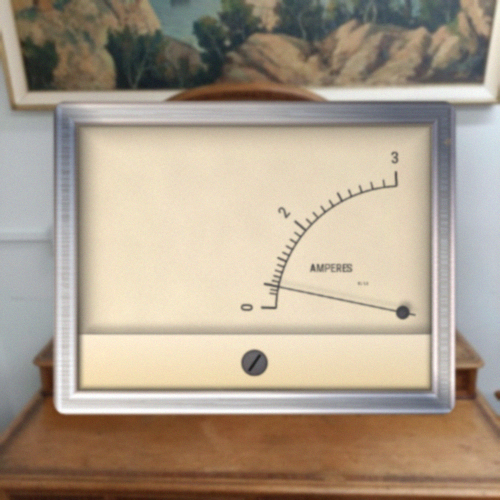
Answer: 1A
